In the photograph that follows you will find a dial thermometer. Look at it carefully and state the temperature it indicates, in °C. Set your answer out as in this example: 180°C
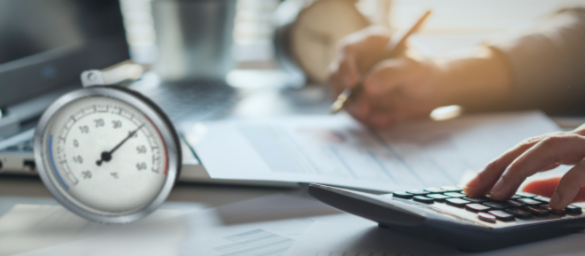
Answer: 40°C
